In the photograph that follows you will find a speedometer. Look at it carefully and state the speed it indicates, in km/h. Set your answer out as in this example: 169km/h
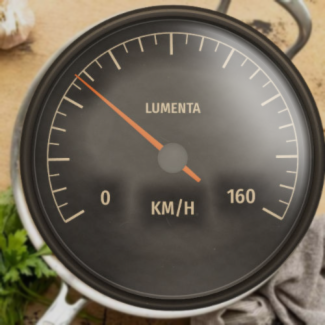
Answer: 47.5km/h
